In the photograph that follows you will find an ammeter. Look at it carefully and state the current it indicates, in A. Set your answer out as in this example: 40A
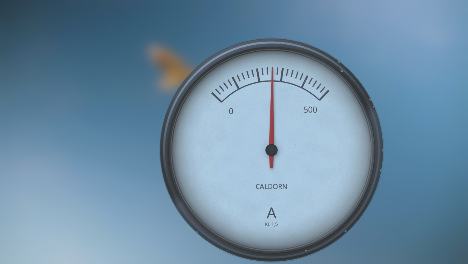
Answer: 260A
